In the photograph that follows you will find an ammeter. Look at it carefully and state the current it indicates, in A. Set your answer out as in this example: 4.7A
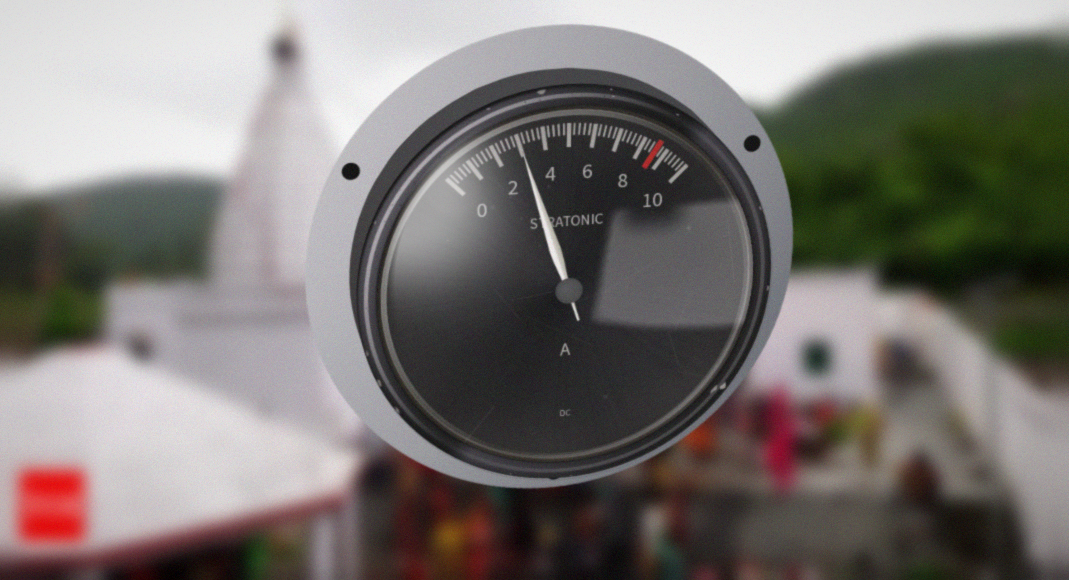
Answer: 3A
